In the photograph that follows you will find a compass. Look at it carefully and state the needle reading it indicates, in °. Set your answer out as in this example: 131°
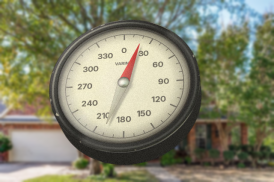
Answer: 20°
